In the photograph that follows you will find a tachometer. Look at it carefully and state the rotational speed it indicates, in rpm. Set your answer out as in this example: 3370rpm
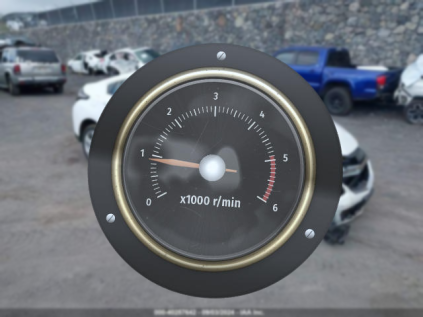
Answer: 900rpm
